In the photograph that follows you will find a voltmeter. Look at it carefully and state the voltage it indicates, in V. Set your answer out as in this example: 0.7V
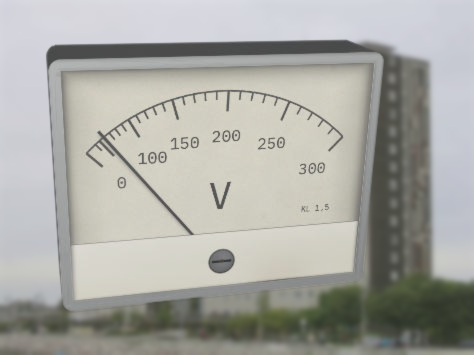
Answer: 60V
